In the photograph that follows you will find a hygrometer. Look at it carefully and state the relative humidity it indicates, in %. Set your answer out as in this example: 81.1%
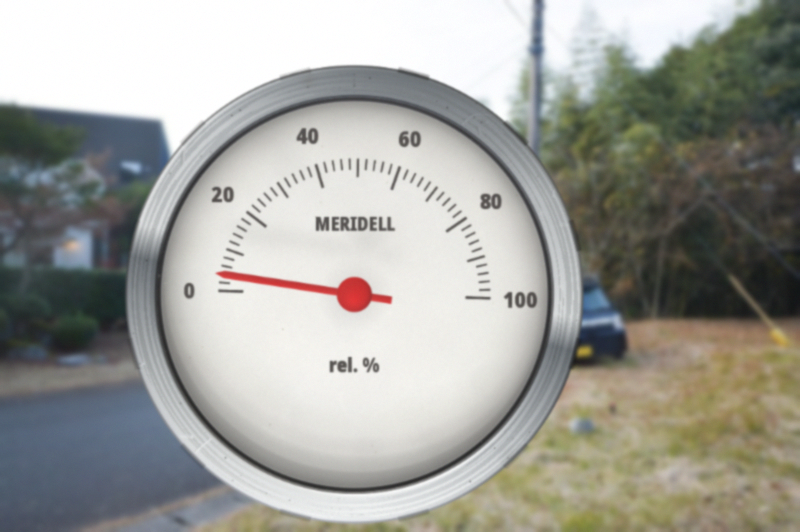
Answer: 4%
